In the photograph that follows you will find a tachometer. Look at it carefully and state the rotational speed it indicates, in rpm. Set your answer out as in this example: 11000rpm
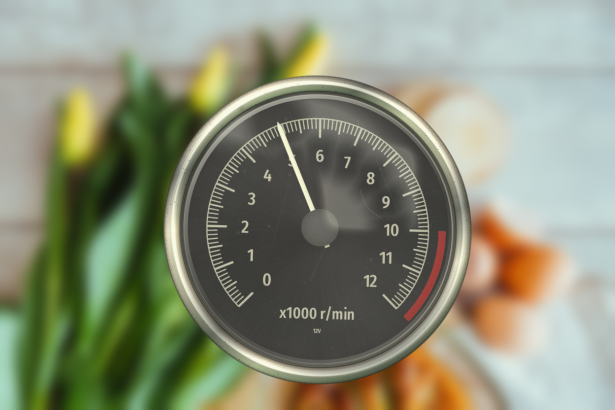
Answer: 5000rpm
